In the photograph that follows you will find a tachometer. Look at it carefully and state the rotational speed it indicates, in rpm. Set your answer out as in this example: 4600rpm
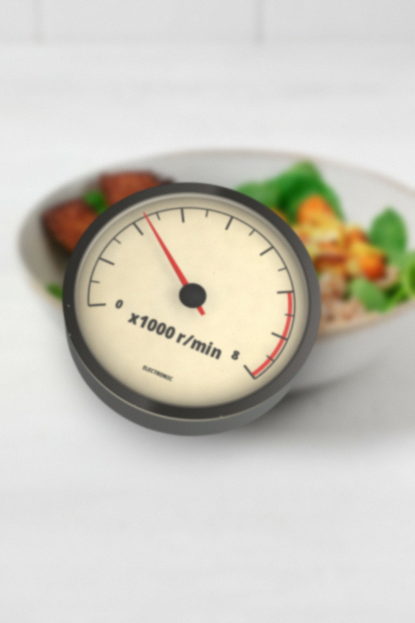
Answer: 2250rpm
